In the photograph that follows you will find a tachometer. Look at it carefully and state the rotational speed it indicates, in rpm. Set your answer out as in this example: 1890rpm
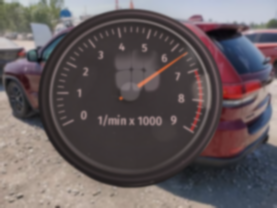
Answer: 6400rpm
